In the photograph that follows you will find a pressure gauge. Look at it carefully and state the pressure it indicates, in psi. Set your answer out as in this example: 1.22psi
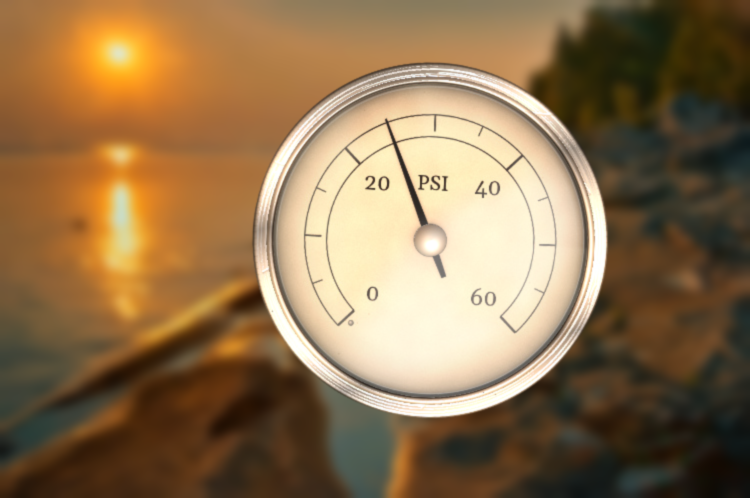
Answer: 25psi
